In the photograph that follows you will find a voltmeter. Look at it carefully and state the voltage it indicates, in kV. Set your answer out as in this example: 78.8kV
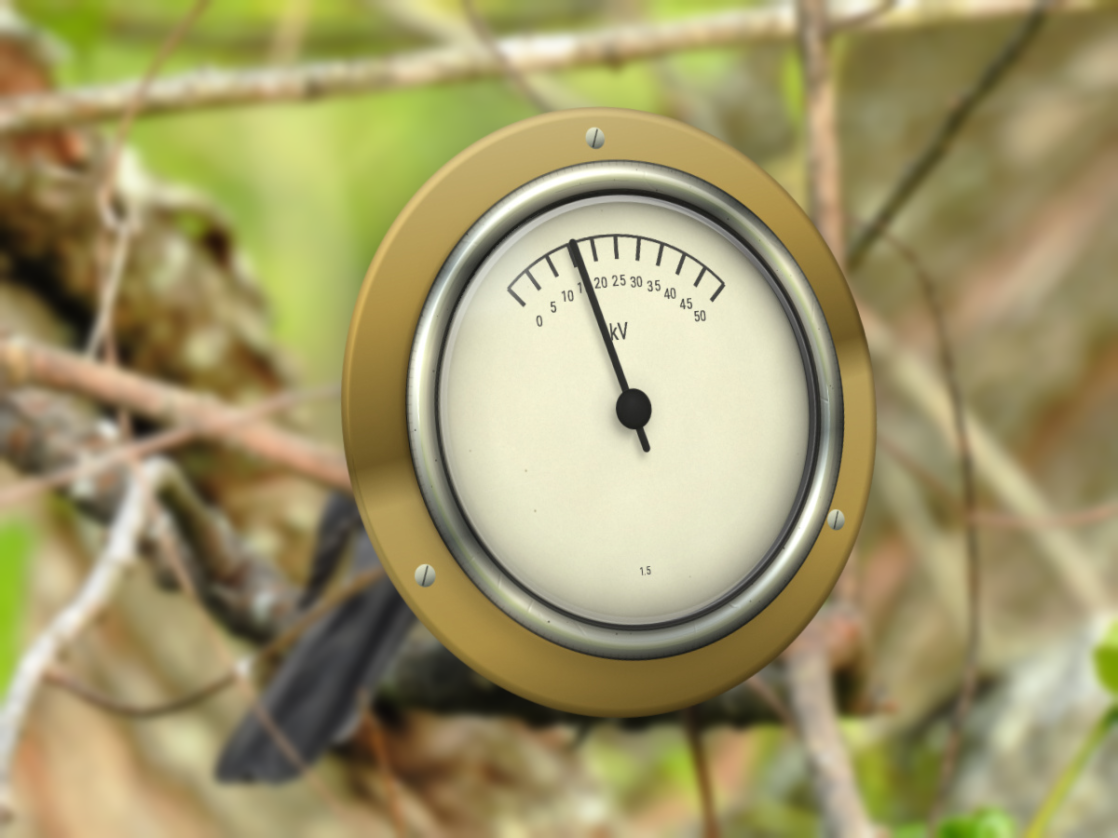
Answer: 15kV
